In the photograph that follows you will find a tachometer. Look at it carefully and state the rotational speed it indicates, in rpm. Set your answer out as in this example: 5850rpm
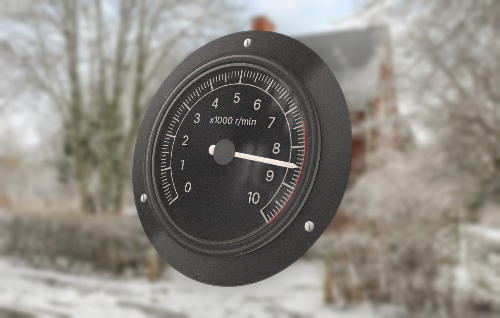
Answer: 8500rpm
